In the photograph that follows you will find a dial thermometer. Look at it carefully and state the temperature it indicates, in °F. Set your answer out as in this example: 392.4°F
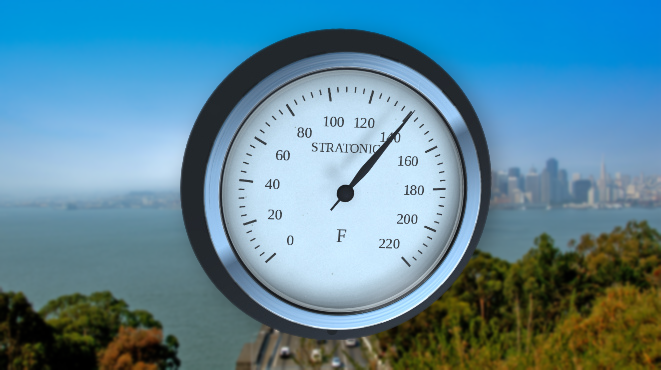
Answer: 140°F
